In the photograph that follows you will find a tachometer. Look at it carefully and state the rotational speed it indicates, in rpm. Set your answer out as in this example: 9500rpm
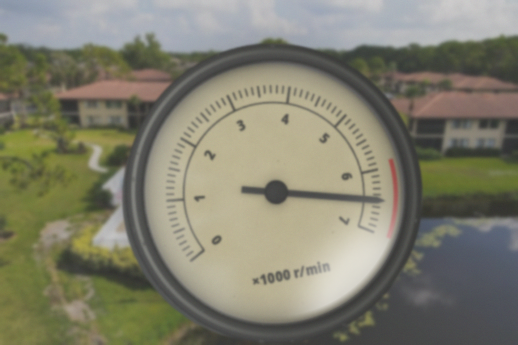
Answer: 6500rpm
